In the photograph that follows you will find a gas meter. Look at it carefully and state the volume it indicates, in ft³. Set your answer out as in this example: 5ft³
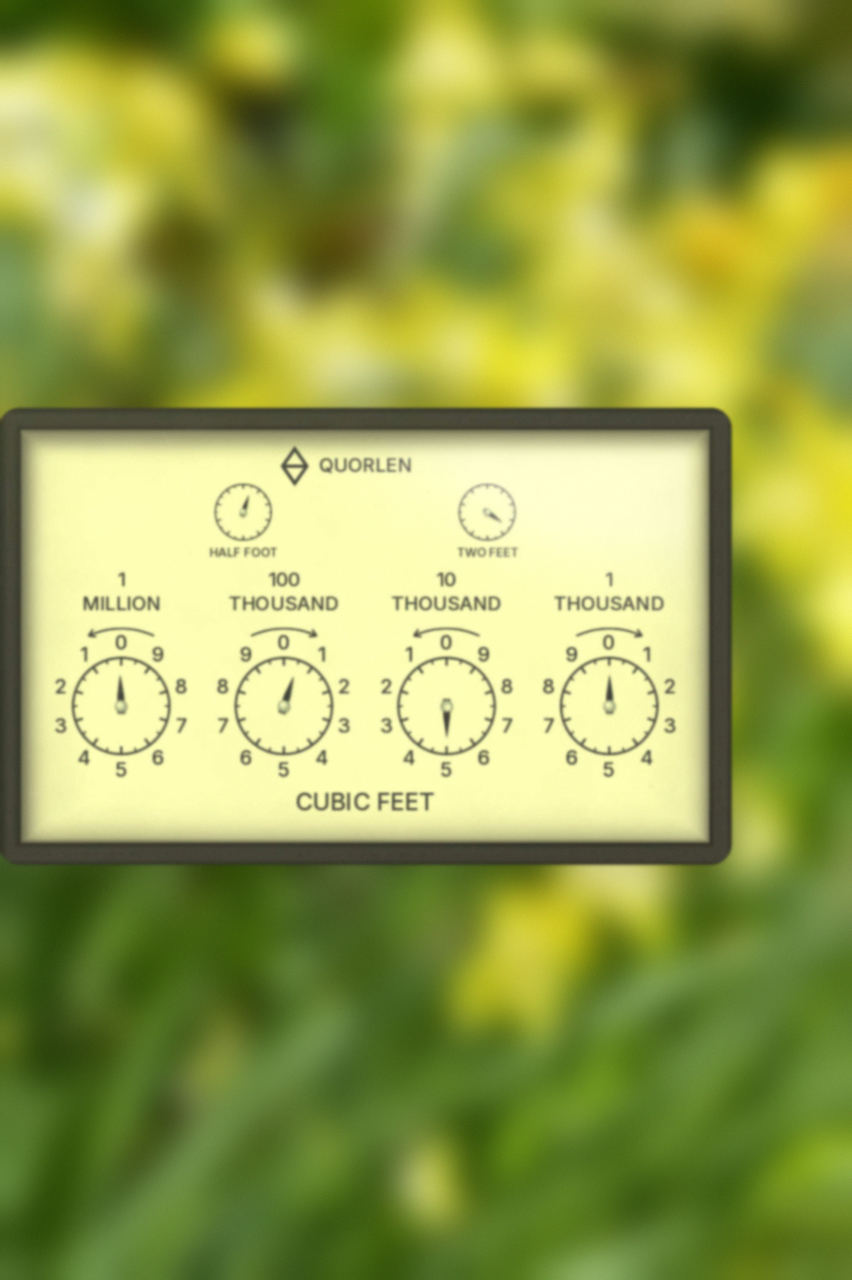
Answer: 5000ft³
